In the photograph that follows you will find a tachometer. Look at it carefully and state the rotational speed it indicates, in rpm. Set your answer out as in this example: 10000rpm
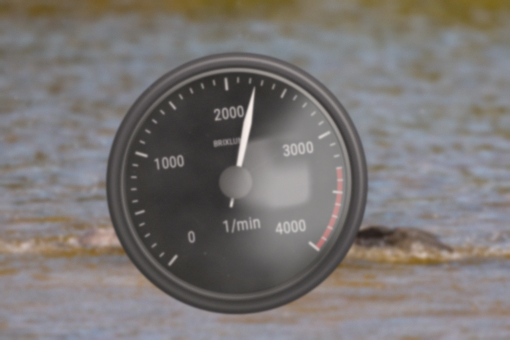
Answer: 2250rpm
